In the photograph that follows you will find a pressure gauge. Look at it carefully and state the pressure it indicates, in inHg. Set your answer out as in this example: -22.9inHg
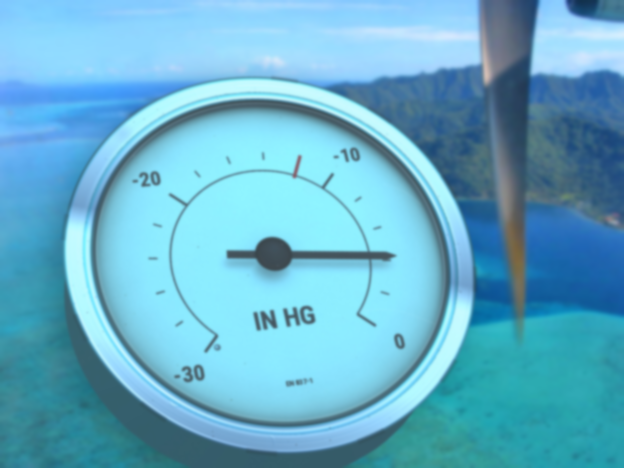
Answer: -4inHg
